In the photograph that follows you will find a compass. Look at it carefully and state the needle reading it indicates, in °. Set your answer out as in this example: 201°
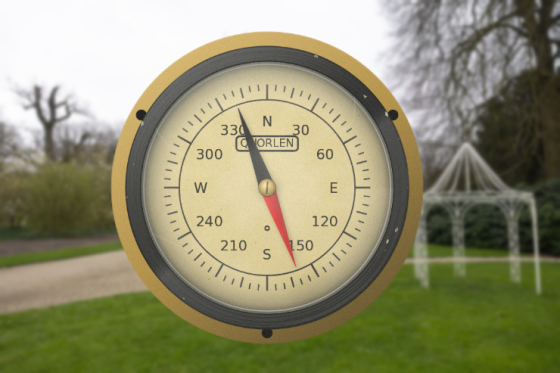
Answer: 160°
